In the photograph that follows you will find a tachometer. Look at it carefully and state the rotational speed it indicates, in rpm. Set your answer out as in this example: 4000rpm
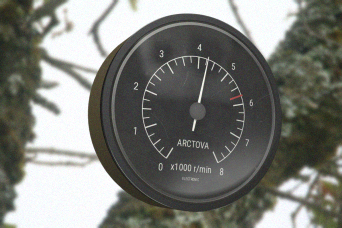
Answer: 4250rpm
